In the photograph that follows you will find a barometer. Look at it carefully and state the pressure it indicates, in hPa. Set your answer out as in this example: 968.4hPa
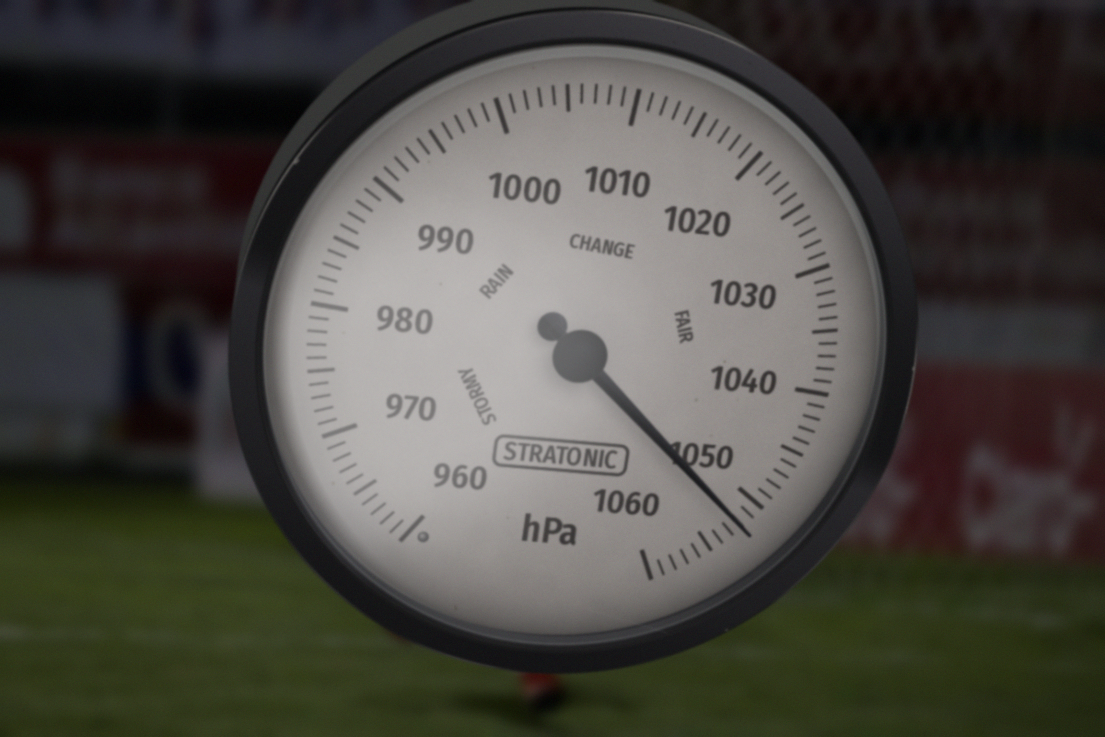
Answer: 1052hPa
